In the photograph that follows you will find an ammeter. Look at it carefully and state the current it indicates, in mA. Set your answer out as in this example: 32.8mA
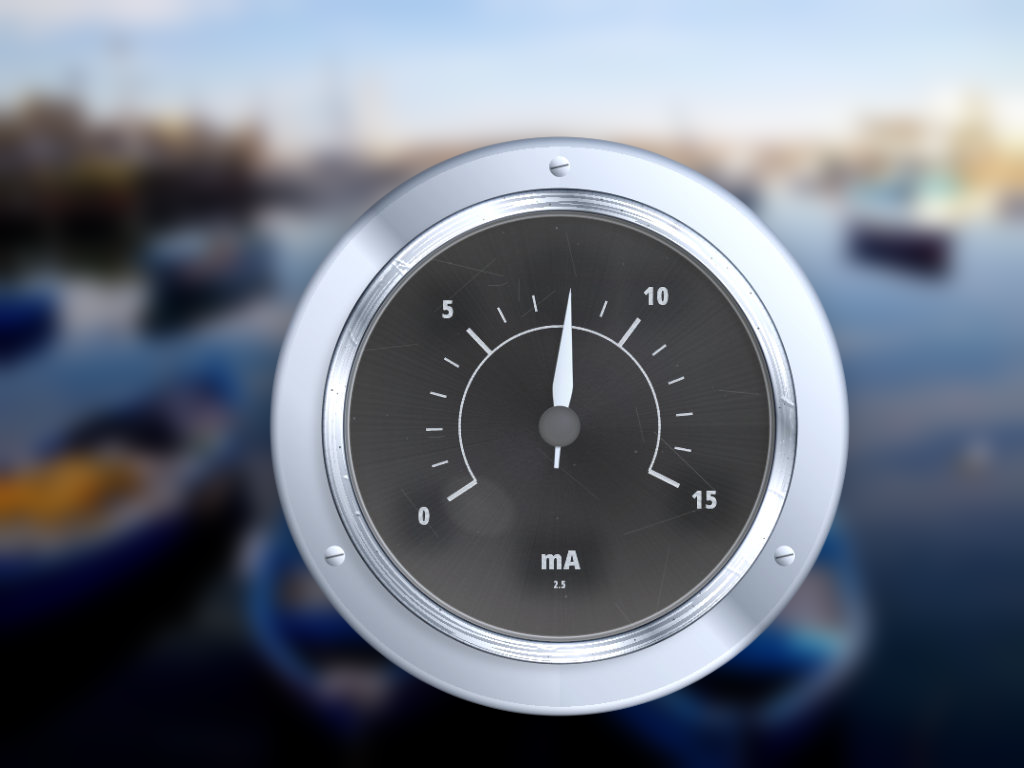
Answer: 8mA
